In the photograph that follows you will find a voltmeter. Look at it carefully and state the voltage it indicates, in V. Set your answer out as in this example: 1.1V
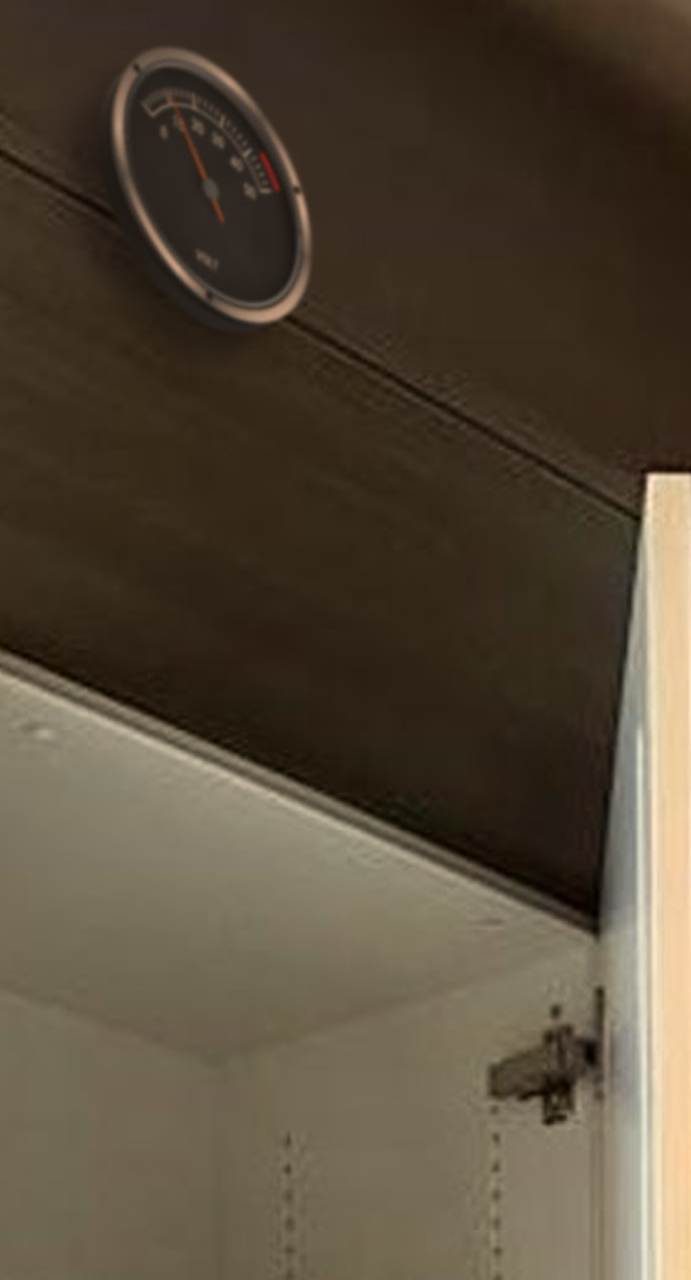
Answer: 10V
